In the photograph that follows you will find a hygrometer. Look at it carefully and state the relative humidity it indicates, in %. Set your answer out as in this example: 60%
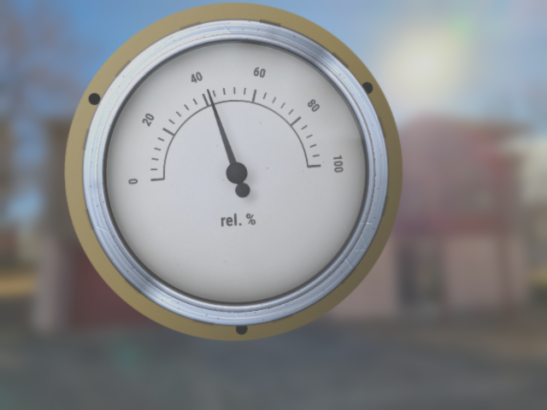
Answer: 42%
